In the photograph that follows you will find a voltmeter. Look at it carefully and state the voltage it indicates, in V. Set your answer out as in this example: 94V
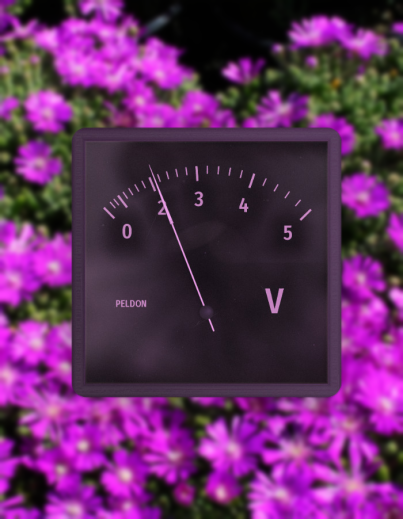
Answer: 2.1V
